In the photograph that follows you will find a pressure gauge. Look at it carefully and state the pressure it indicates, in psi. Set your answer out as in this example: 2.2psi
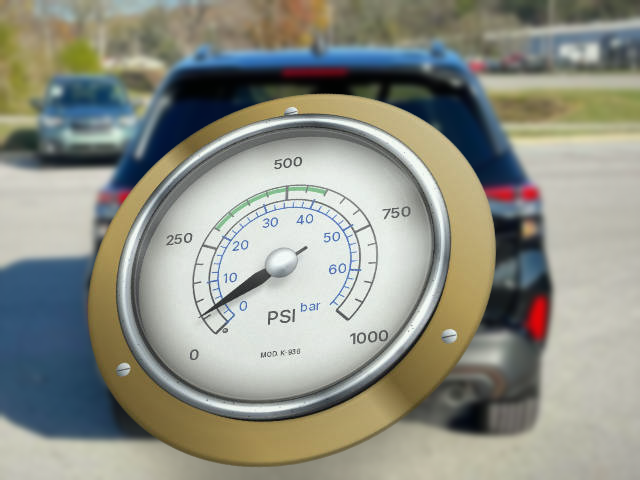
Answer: 50psi
